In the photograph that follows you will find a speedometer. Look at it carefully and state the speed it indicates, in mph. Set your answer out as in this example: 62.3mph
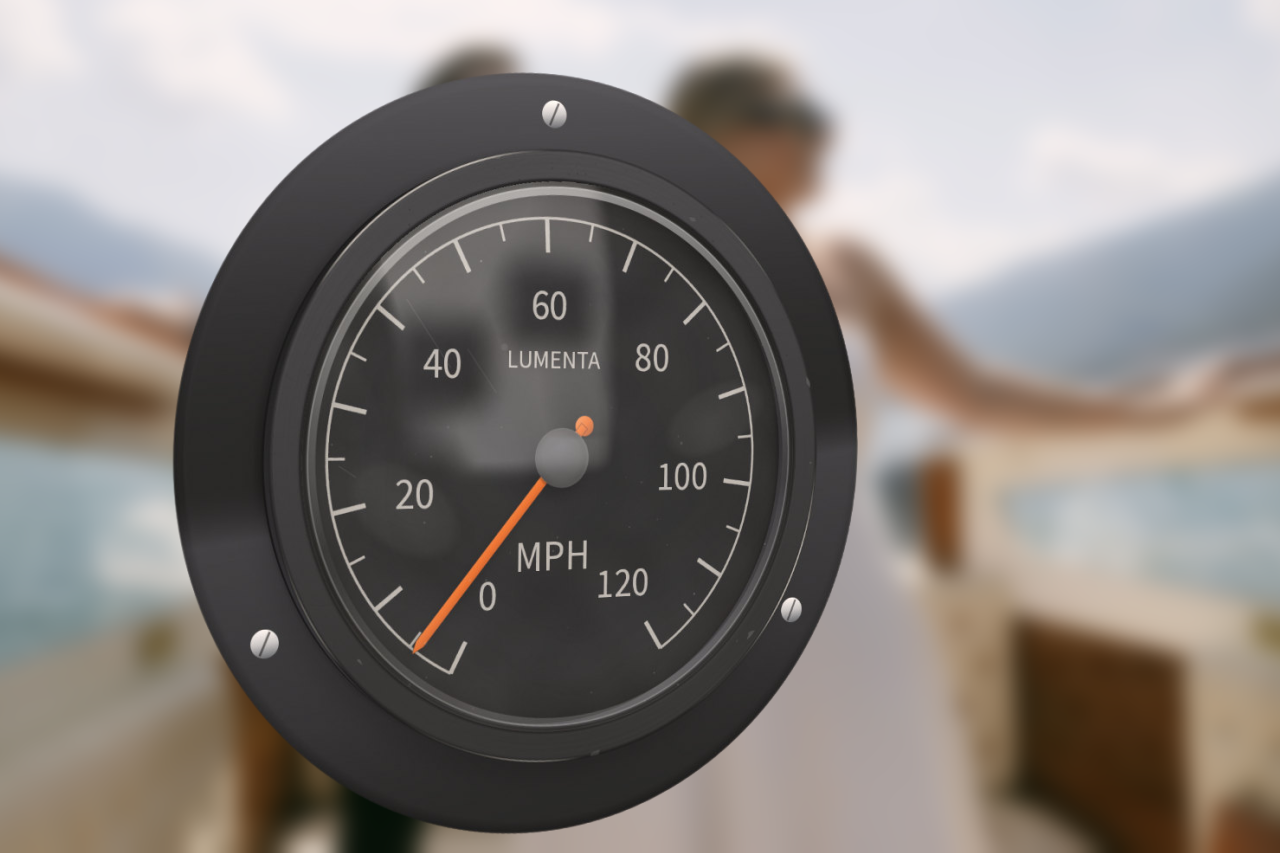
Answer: 5mph
